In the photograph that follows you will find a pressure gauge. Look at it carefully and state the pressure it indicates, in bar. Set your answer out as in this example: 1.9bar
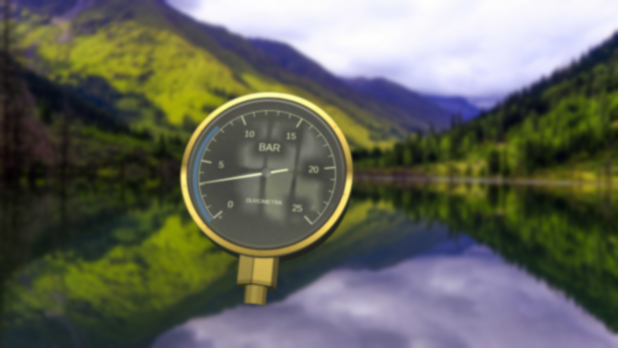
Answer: 3bar
